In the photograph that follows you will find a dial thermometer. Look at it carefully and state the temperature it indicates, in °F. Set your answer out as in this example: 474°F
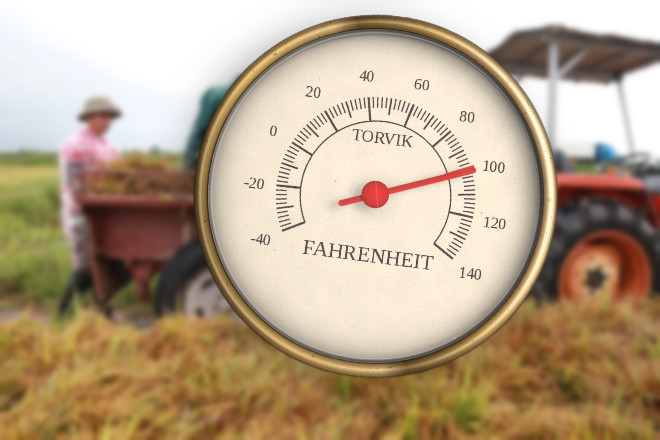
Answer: 100°F
